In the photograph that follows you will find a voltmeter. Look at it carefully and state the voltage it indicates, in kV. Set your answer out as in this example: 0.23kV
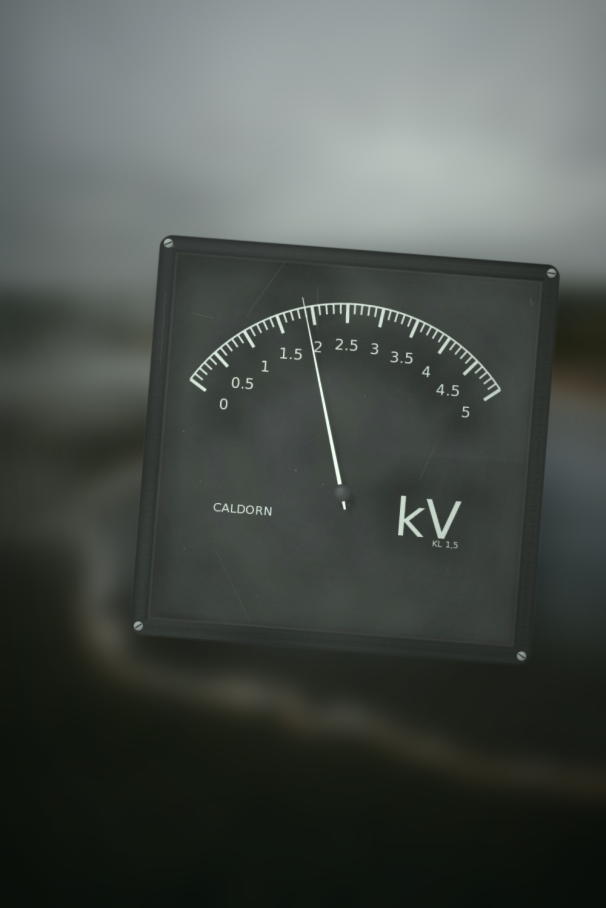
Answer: 1.9kV
